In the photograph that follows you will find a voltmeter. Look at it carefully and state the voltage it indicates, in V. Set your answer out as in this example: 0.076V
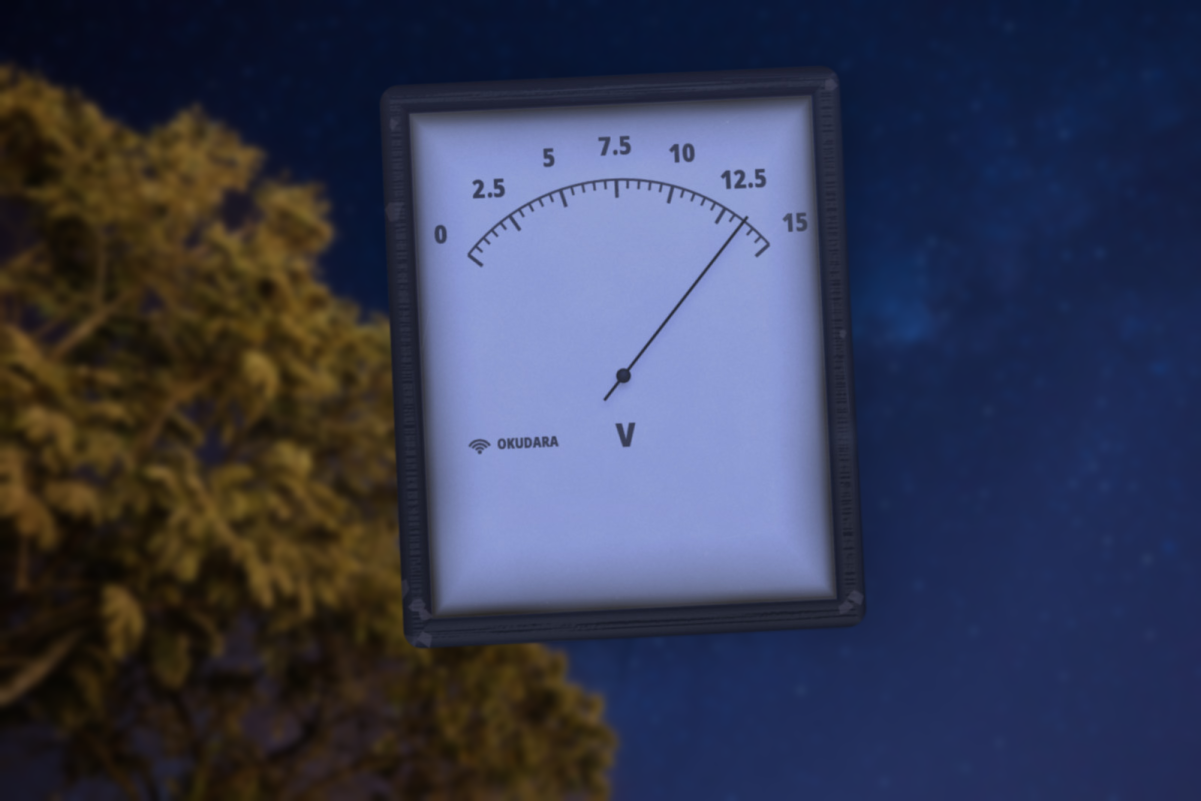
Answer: 13.5V
